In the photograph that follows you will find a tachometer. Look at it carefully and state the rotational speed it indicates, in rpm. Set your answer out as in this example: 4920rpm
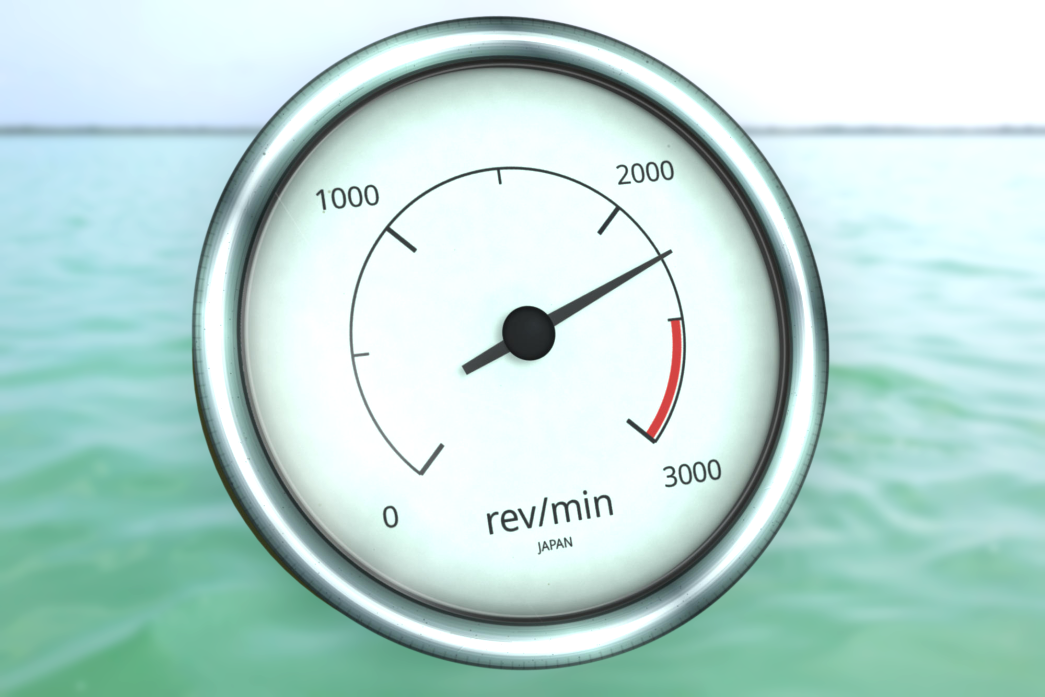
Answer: 2250rpm
